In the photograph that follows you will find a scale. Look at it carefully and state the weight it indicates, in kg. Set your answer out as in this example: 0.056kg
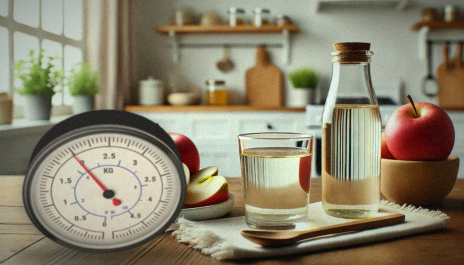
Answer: 2kg
